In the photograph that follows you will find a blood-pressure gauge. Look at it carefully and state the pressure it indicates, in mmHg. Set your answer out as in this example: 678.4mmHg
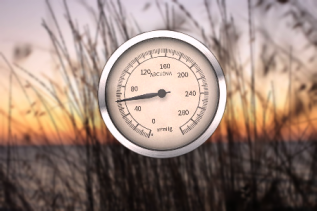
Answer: 60mmHg
